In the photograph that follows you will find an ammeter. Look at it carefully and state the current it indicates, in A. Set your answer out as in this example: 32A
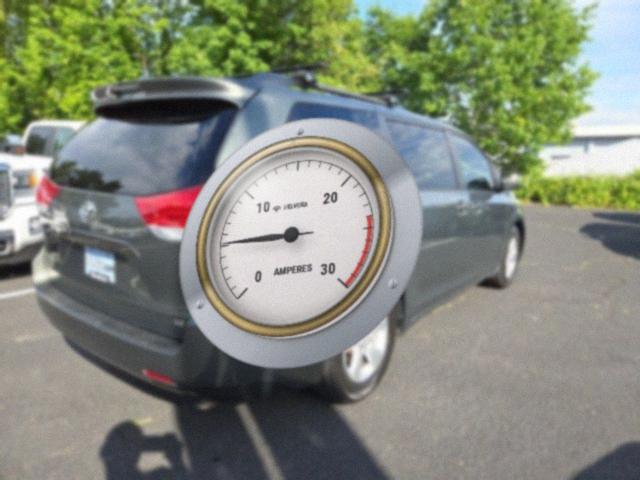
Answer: 5A
